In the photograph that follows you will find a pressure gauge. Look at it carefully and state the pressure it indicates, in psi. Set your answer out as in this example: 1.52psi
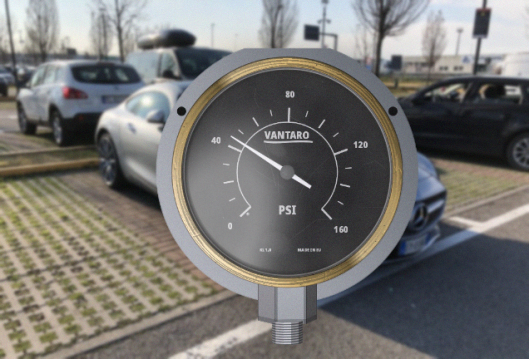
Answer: 45psi
